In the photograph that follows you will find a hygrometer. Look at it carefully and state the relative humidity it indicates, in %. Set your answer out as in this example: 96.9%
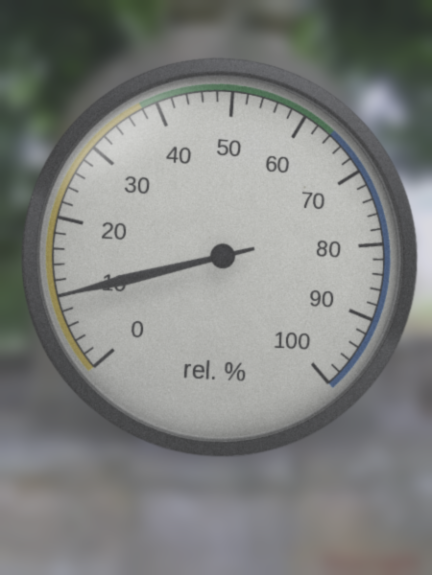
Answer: 10%
